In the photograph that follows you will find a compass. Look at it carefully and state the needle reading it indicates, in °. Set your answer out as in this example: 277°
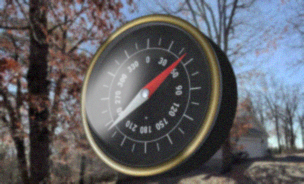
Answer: 52.5°
